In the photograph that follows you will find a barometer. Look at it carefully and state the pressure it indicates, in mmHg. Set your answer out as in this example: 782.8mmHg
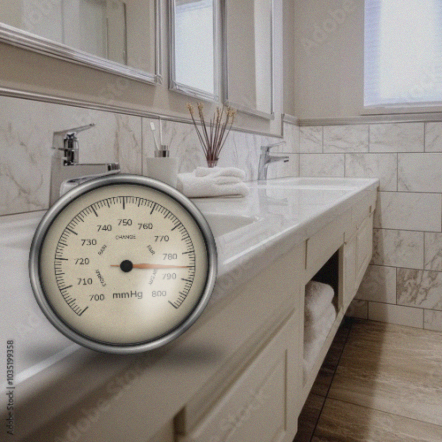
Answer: 785mmHg
